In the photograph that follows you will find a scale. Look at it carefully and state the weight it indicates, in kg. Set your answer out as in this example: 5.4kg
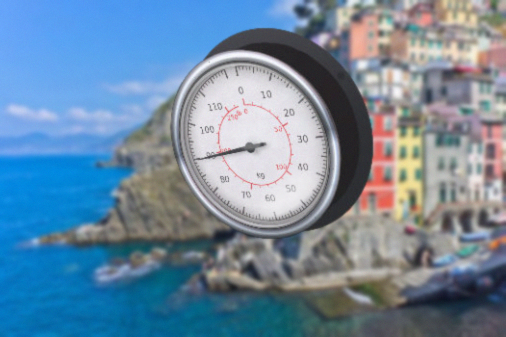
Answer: 90kg
